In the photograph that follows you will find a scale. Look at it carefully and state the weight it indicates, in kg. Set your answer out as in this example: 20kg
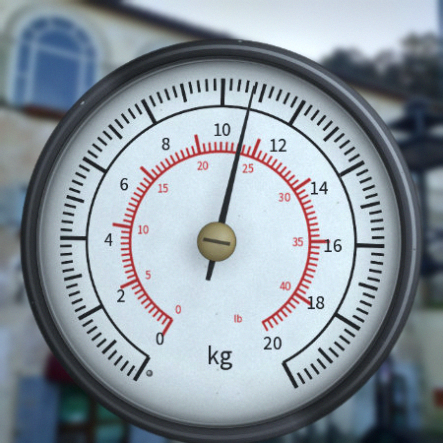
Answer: 10.8kg
